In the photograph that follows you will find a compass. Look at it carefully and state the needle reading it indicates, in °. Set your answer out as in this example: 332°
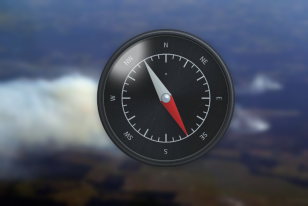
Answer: 150°
